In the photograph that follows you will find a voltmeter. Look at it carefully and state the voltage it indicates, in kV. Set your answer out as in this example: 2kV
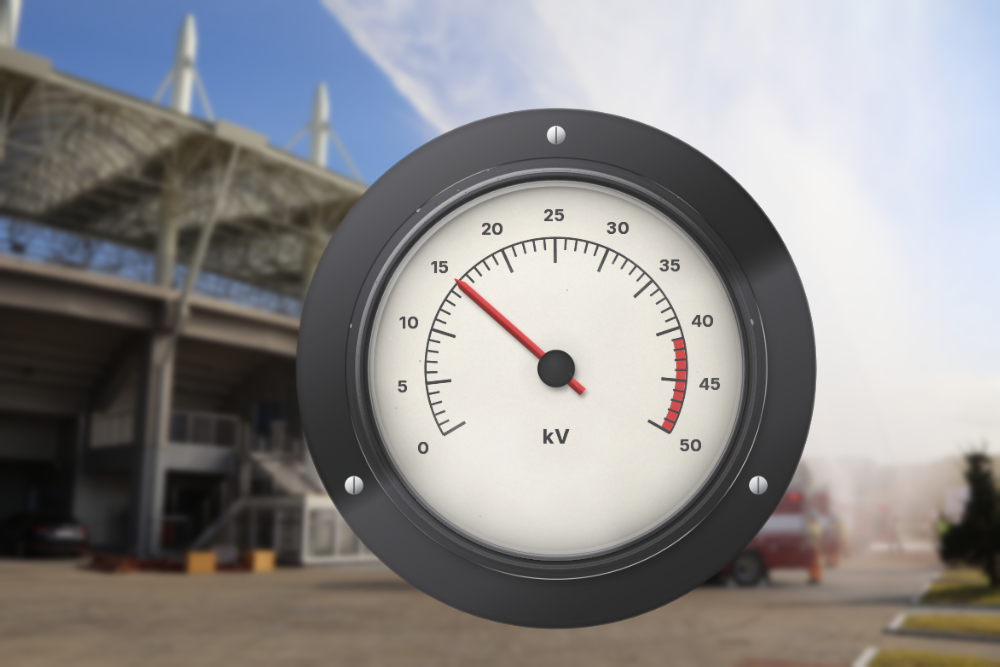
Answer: 15kV
